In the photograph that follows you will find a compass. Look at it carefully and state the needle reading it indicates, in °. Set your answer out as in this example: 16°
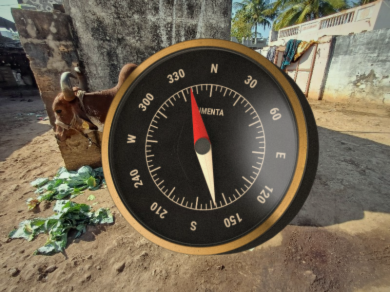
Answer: 340°
